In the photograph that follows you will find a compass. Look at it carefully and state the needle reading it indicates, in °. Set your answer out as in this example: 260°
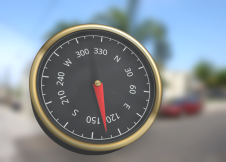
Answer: 135°
